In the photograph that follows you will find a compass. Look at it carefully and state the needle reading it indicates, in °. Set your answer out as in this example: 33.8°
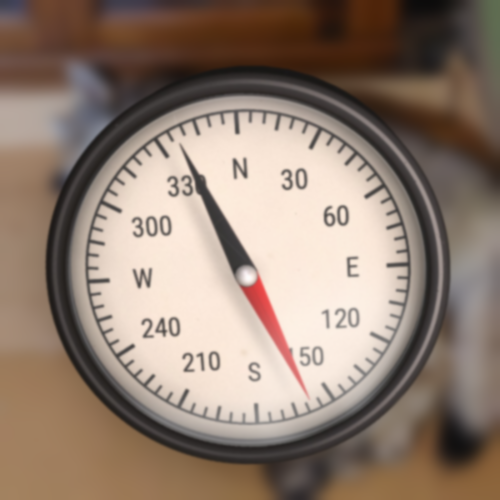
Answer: 157.5°
